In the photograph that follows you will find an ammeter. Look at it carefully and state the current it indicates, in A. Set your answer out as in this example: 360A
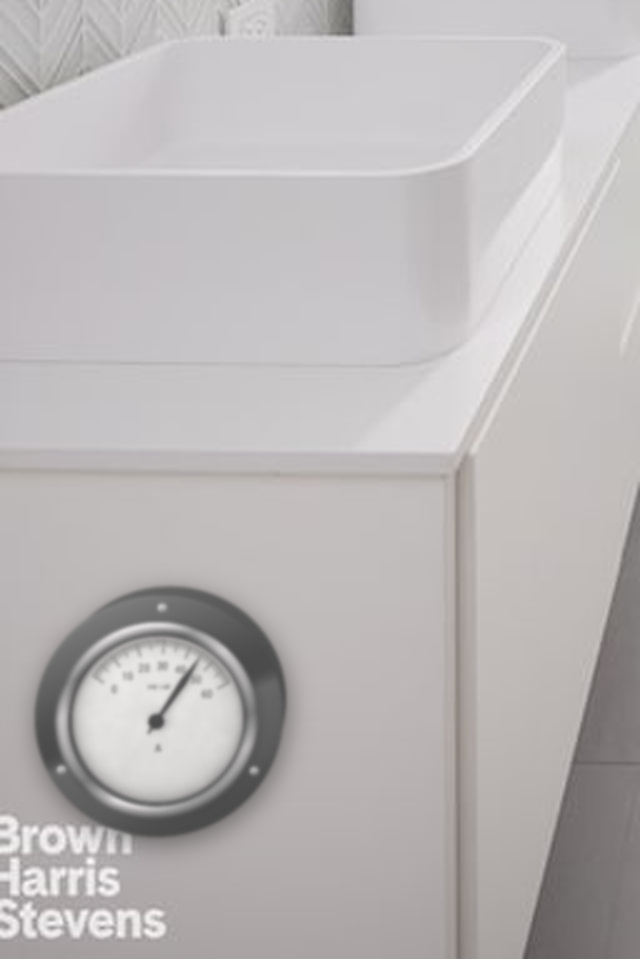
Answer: 45A
